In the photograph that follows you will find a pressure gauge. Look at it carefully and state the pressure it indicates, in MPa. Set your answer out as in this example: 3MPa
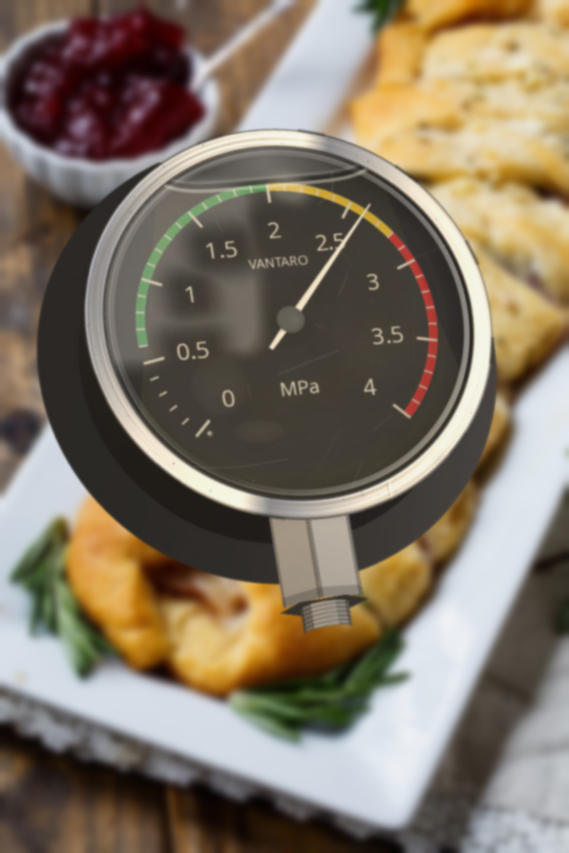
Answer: 2.6MPa
